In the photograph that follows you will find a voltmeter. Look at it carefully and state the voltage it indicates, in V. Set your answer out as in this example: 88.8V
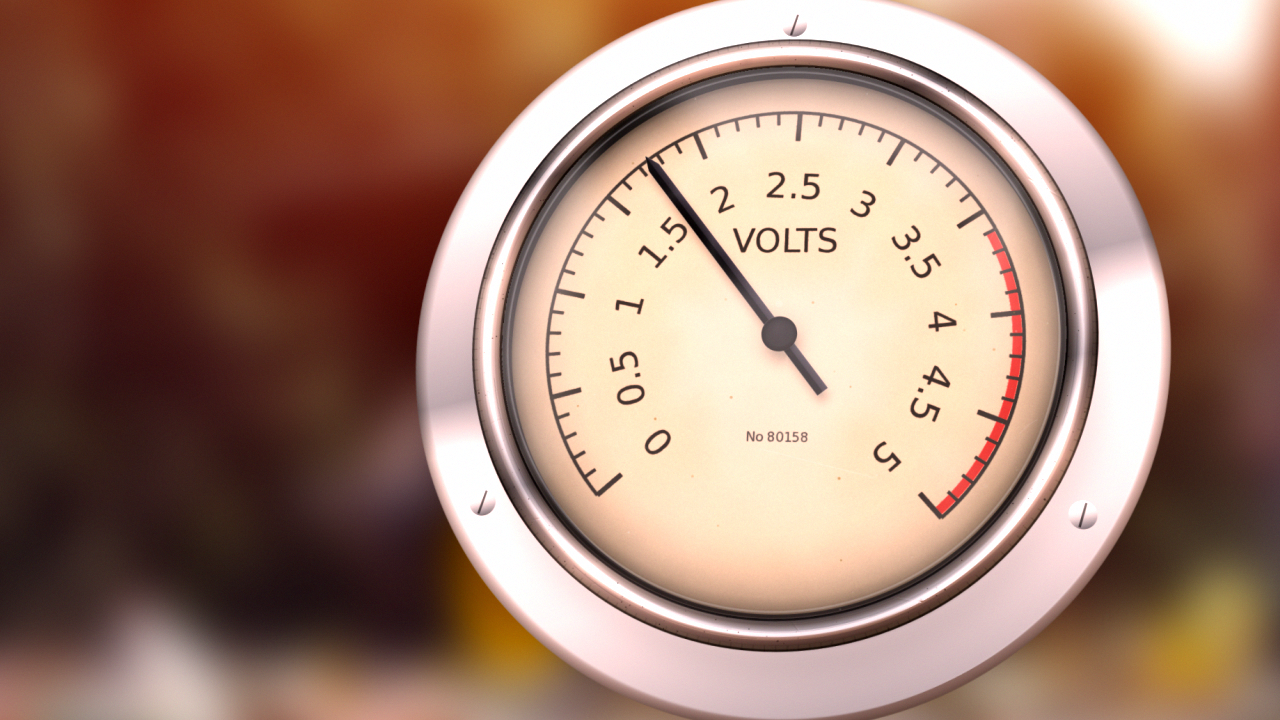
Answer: 1.75V
